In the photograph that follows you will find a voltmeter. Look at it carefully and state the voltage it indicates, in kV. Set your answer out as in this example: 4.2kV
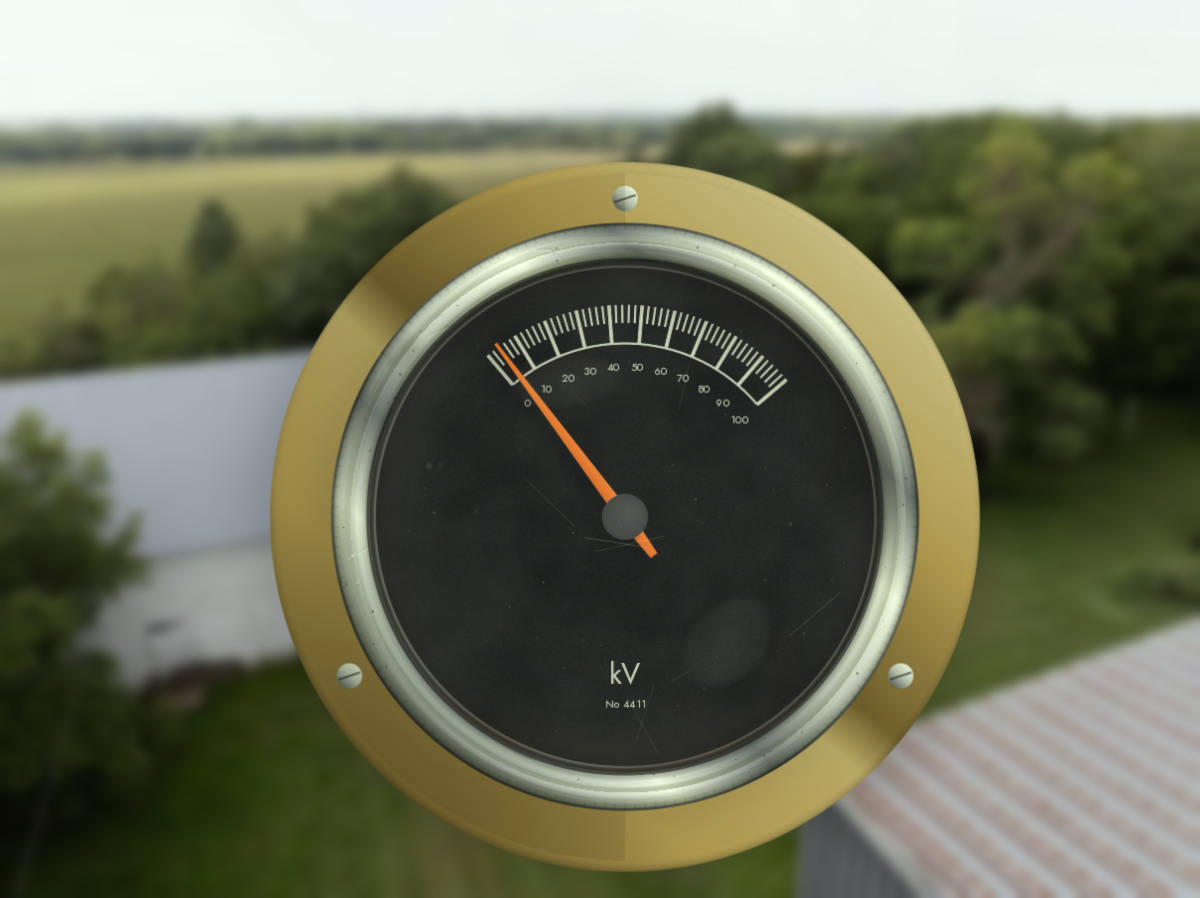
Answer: 4kV
